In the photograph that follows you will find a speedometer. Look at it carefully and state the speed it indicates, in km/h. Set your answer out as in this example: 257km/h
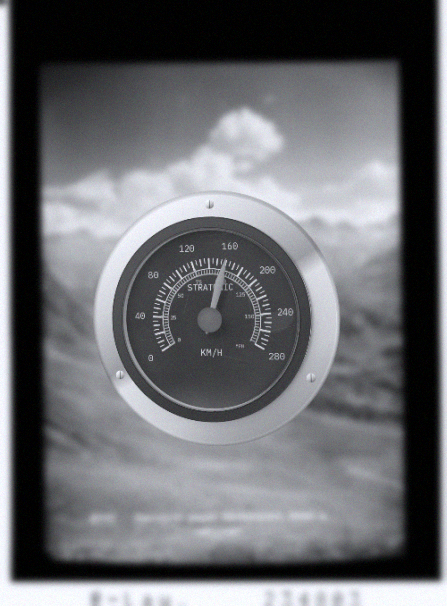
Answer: 160km/h
